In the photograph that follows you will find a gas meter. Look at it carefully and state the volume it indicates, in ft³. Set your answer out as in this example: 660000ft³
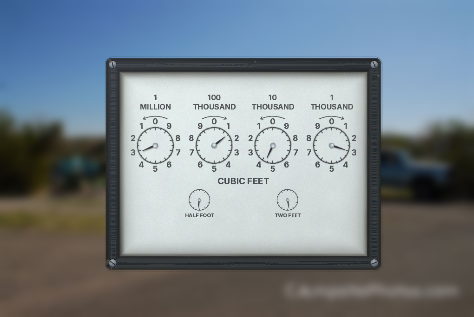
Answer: 314300ft³
